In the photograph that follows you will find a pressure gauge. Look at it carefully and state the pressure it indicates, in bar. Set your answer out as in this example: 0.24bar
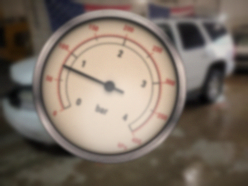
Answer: 0.75bar
